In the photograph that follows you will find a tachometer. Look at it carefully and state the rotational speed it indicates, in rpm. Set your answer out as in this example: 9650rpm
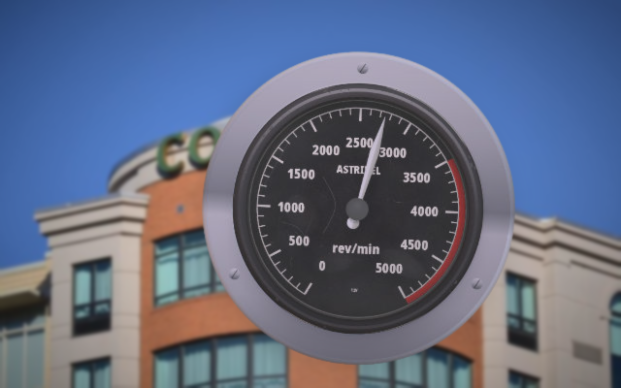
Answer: 2750rpm
